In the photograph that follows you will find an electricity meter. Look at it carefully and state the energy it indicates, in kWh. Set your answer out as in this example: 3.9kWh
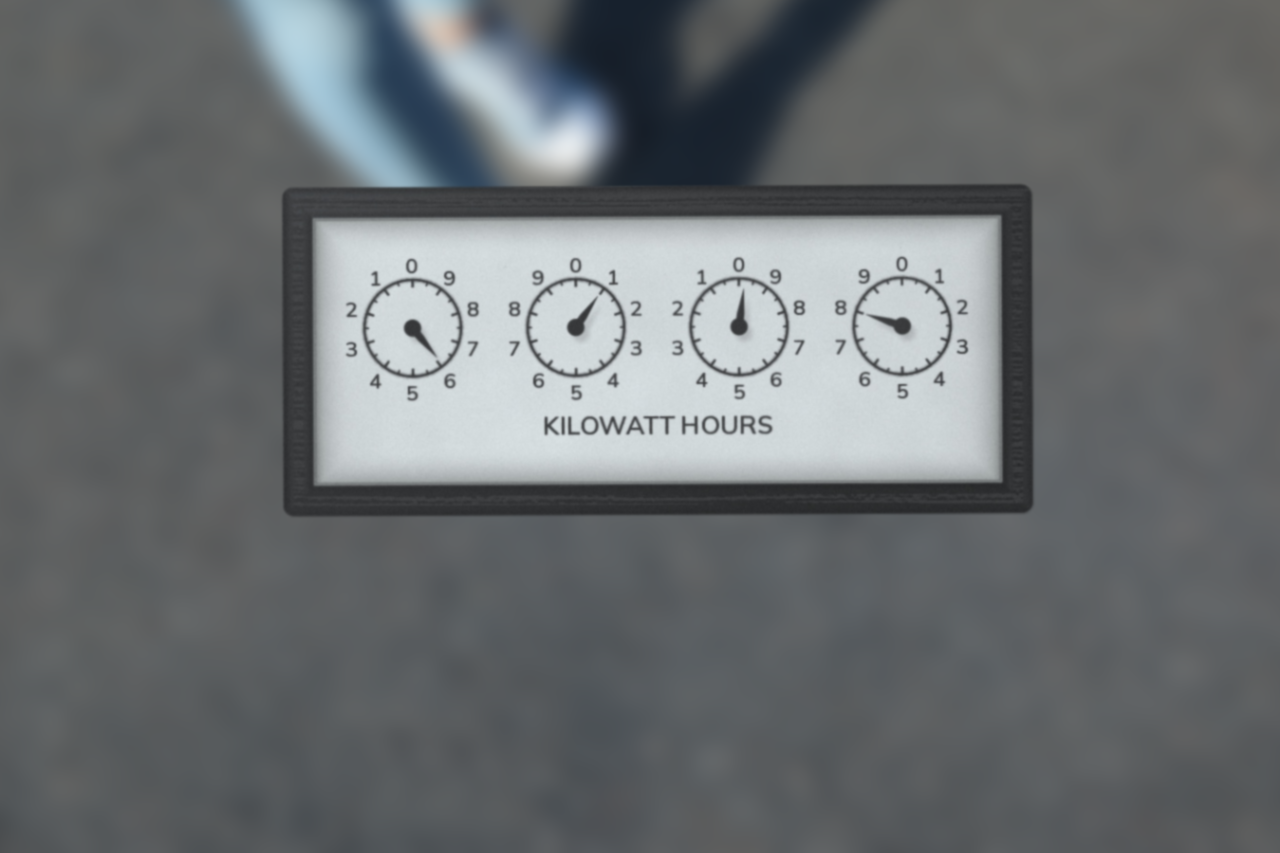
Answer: 6098kWh
